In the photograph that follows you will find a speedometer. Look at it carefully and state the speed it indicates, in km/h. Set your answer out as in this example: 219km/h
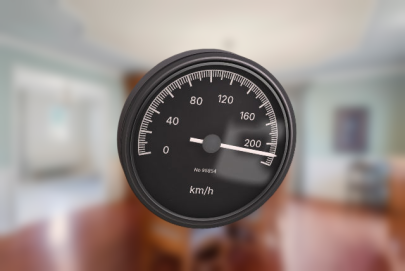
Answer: 210km/h
